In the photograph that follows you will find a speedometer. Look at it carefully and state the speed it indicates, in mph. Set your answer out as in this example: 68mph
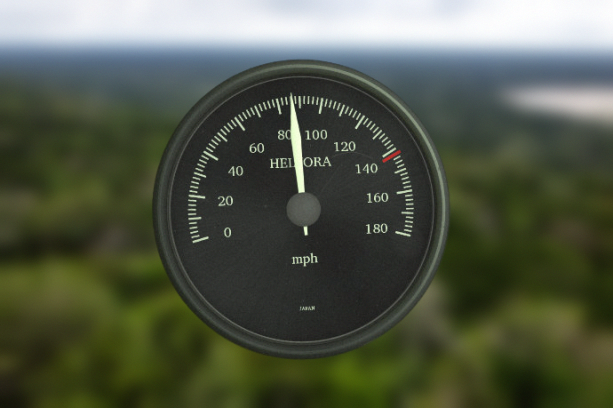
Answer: 86mph
